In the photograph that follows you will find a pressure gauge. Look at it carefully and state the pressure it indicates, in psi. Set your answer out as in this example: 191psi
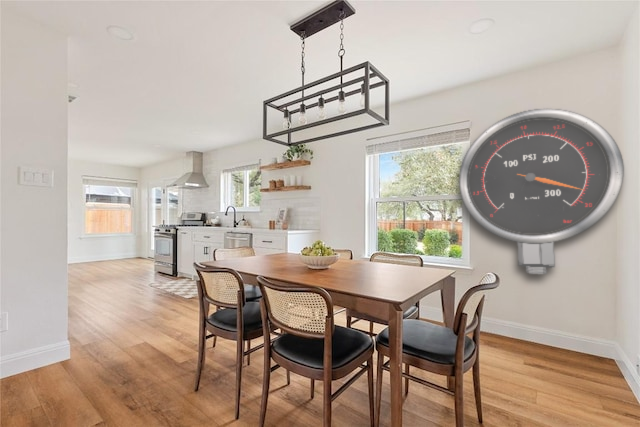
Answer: 275psi
